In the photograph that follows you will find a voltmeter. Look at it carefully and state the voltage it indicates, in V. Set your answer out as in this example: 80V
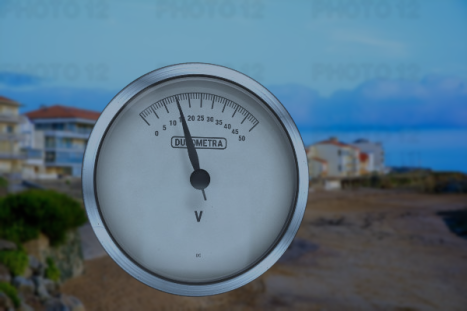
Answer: 15V
